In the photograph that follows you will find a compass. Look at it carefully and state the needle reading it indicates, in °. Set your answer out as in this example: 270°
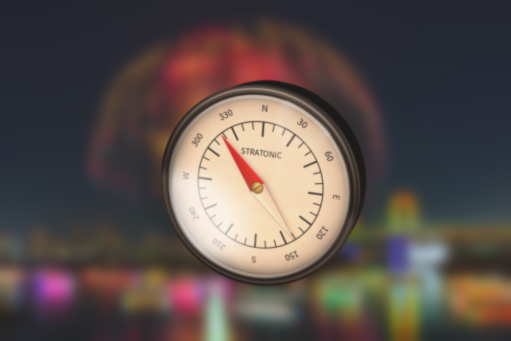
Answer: 320°
